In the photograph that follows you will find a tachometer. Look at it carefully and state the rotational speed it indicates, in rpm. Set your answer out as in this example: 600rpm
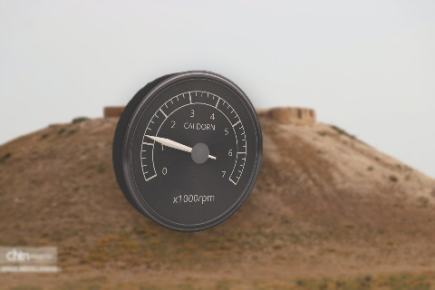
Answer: 1200rpm
